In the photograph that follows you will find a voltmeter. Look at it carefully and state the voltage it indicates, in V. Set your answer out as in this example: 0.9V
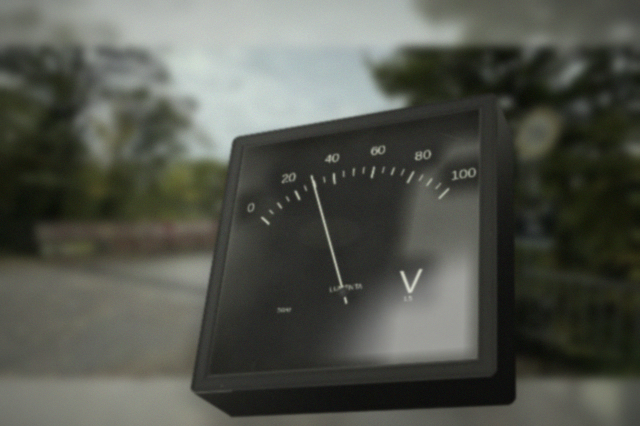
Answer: 30V
